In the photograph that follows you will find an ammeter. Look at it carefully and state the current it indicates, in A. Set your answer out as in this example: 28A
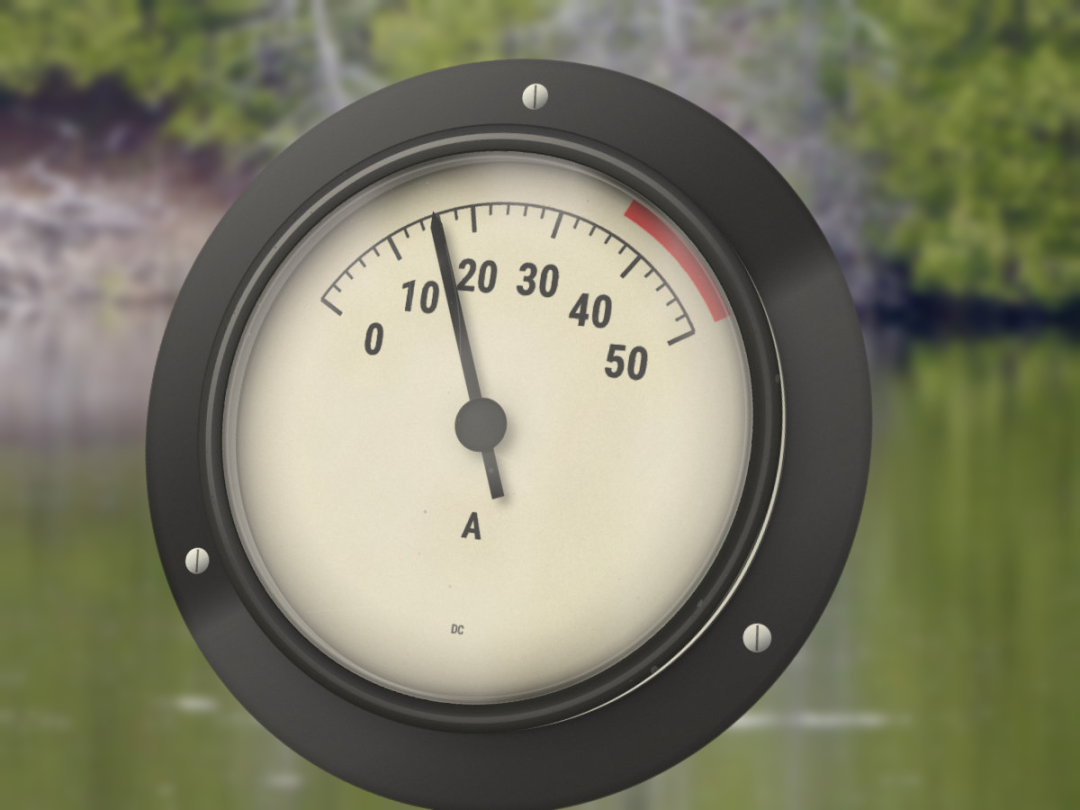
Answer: 16A
